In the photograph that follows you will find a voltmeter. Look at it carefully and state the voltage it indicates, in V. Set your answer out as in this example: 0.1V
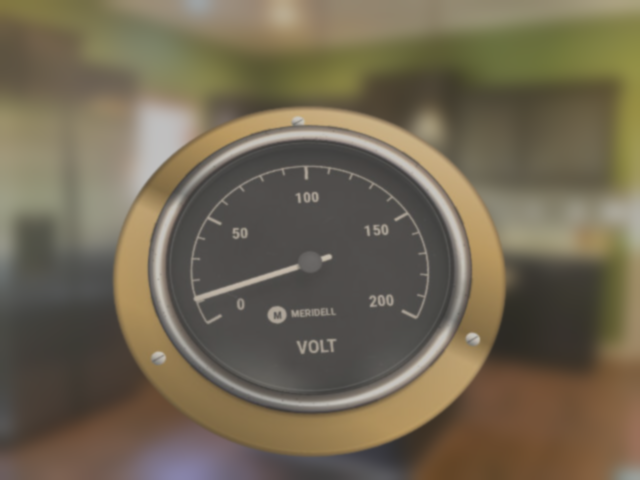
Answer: 10V
